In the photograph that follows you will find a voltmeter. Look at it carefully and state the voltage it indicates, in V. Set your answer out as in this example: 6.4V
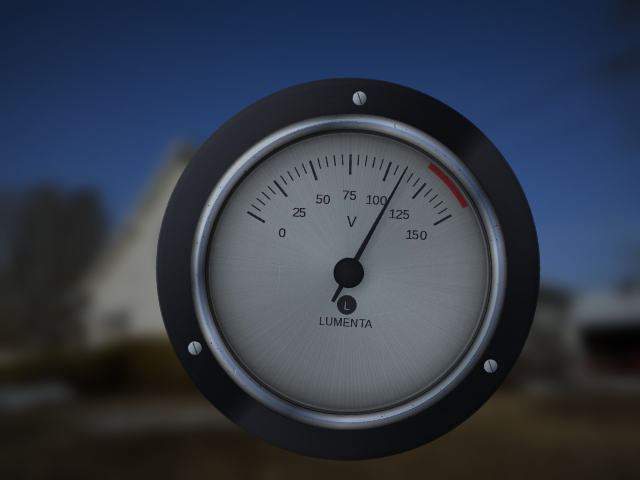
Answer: 110V
